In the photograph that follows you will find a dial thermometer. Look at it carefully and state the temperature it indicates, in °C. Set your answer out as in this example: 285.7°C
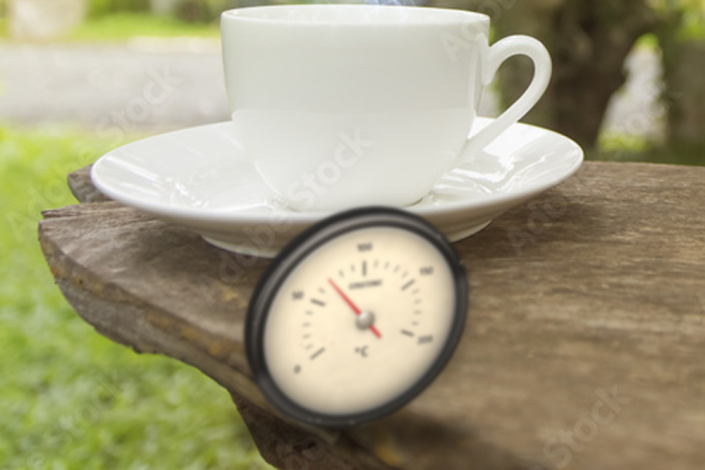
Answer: 70°C
